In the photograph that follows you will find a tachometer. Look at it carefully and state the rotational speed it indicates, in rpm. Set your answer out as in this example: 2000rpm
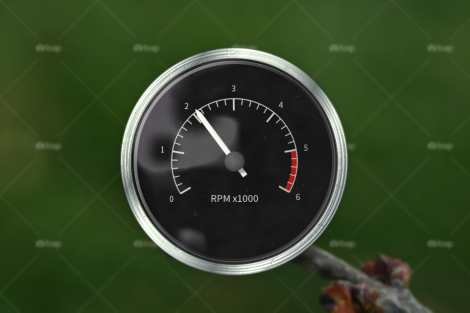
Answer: 2100rpm
